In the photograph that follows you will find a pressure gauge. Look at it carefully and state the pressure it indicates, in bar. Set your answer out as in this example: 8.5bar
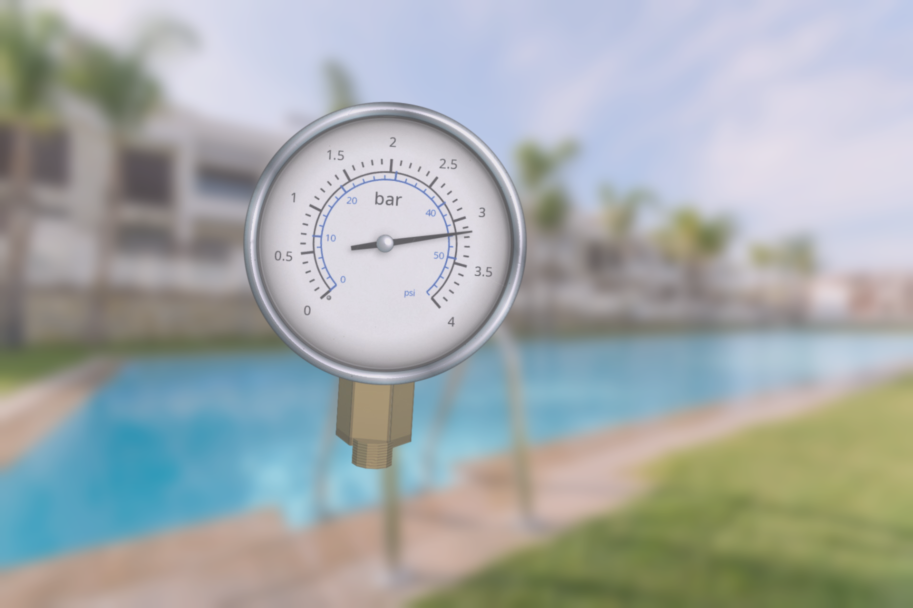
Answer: 3.15bar
